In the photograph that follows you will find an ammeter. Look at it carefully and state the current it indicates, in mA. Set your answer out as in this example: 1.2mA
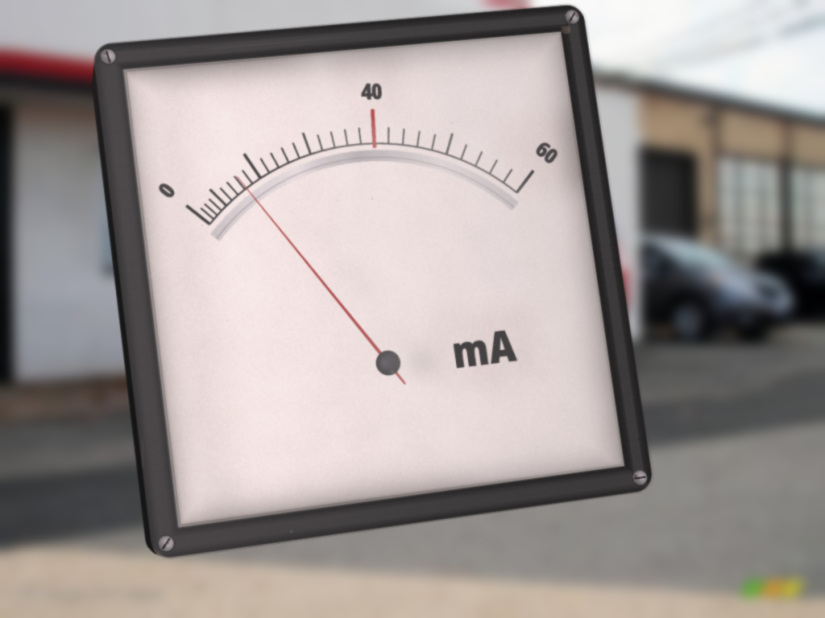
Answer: 16mA
